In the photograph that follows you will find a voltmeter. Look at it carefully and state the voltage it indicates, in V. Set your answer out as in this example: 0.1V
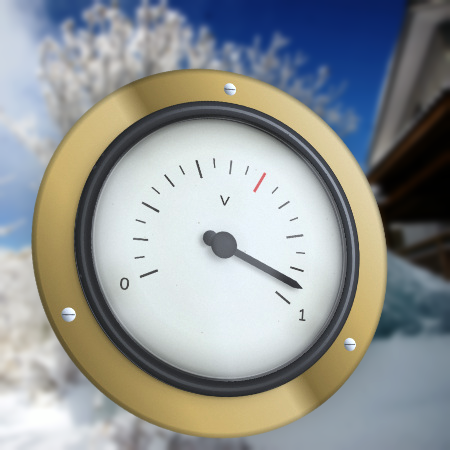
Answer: 0.95V
